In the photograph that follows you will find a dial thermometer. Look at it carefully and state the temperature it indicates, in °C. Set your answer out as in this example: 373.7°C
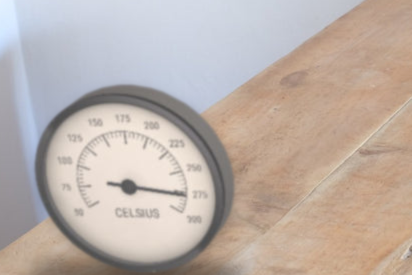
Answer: 275°C
